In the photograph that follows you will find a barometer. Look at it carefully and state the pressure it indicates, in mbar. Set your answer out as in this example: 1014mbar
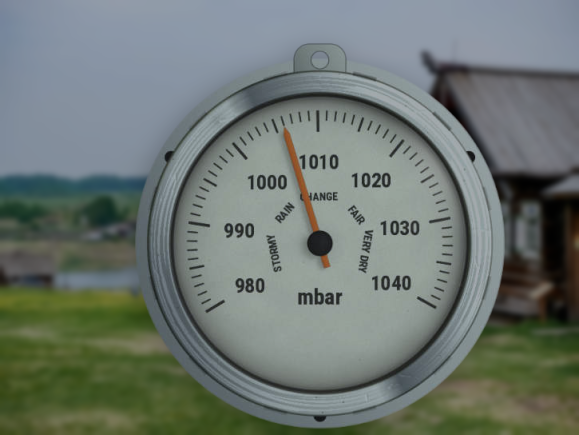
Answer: 1006mbar
